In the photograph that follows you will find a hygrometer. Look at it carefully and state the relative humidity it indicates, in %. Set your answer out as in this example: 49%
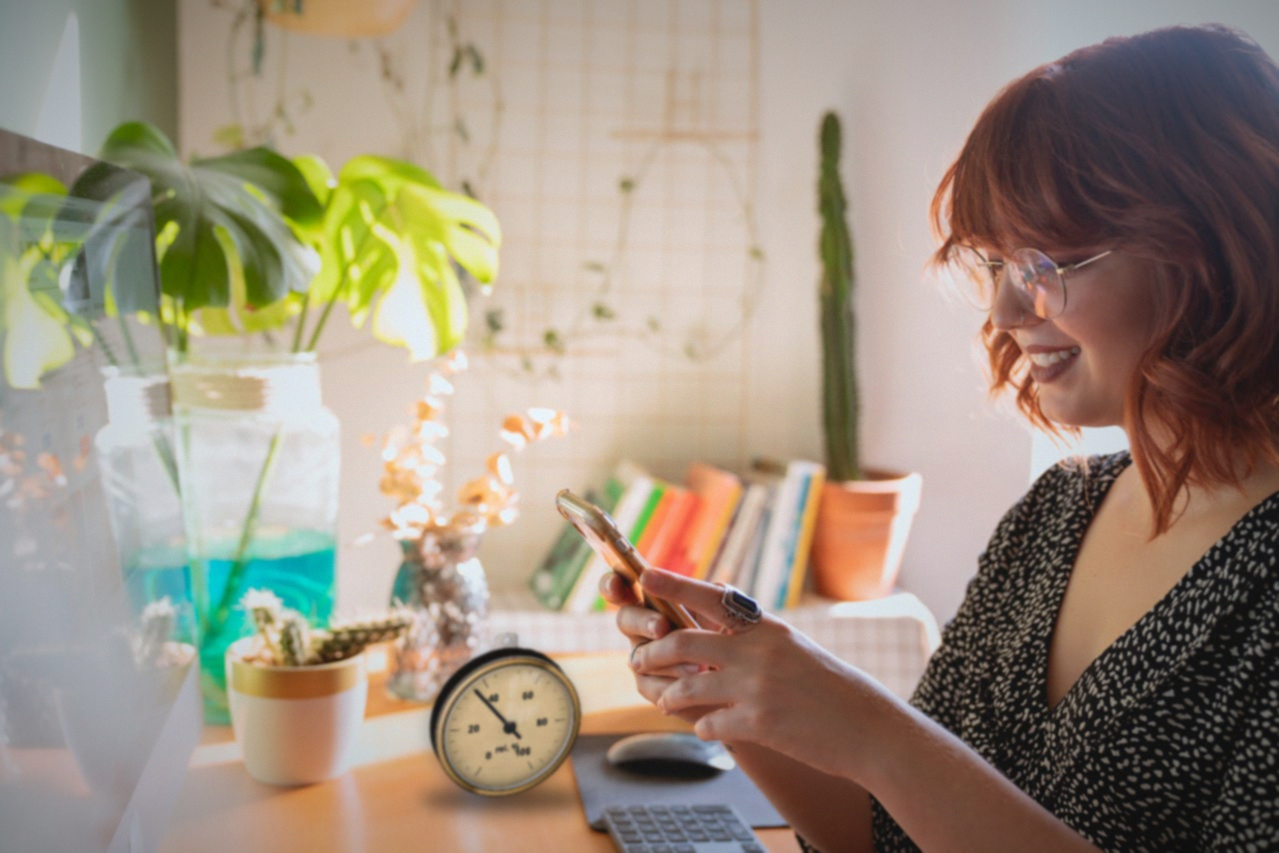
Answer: 36%
